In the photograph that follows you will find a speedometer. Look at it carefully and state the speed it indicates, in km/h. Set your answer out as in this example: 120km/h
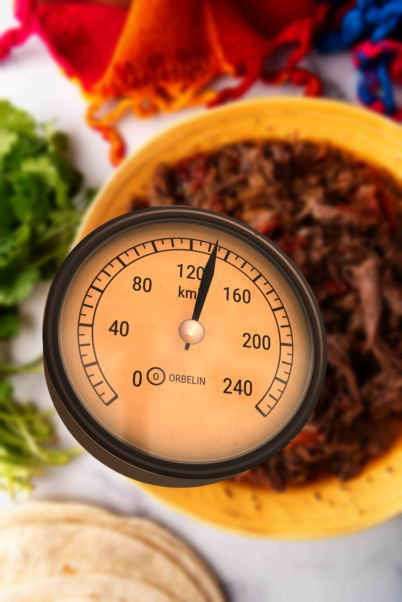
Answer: 132.5km/h
